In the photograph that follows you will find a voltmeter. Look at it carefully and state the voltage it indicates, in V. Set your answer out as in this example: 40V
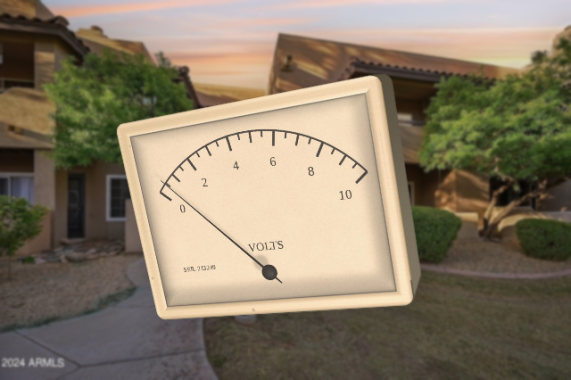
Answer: 0.5V
